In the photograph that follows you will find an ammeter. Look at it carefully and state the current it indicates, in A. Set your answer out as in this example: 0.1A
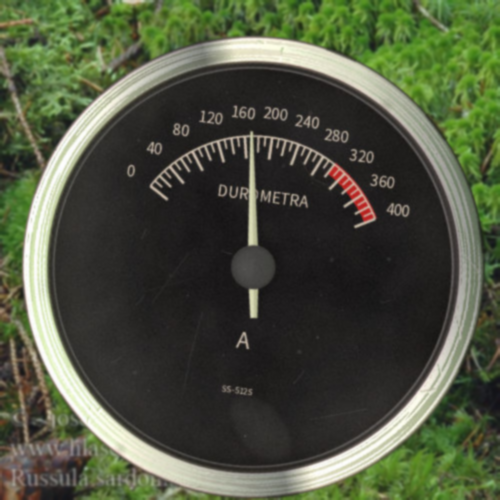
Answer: 170A
